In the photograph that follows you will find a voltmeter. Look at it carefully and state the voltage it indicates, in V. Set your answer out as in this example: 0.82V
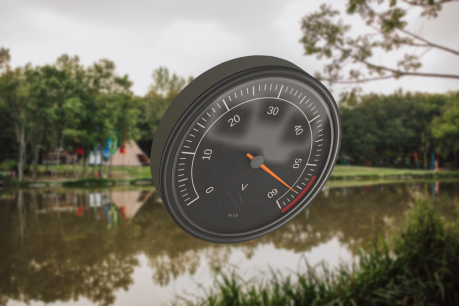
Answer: 56V
